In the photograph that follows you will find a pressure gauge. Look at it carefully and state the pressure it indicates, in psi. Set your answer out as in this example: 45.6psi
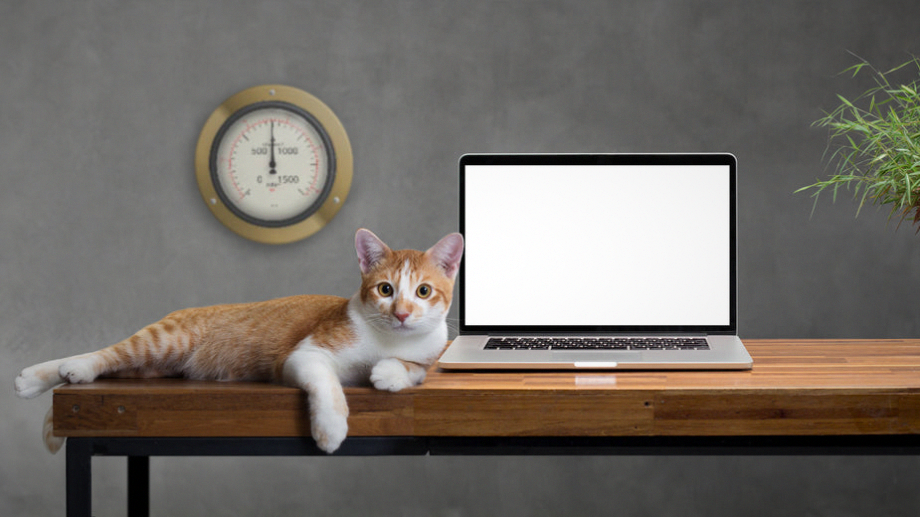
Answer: 750psi
